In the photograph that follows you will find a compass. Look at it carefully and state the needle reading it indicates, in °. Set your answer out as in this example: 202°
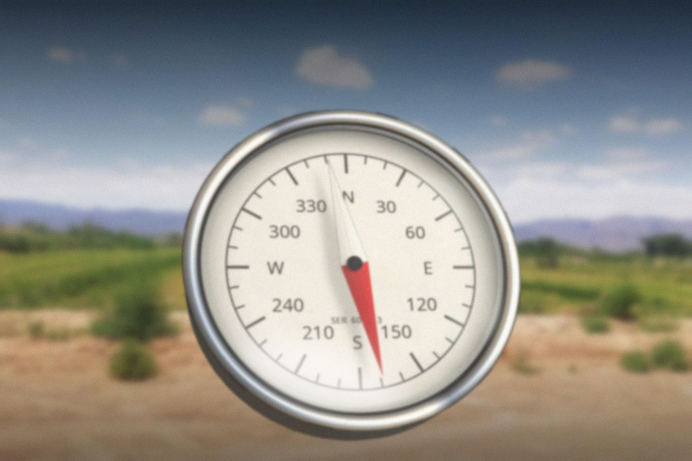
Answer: 170°
